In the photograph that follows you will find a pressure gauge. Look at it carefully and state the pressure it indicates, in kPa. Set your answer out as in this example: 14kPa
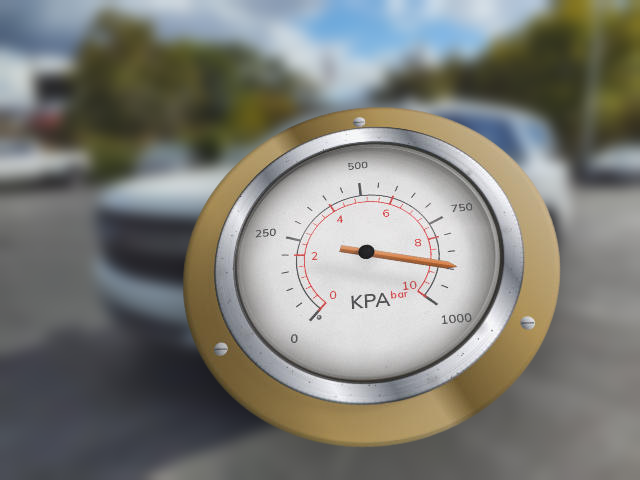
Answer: 900kPa
